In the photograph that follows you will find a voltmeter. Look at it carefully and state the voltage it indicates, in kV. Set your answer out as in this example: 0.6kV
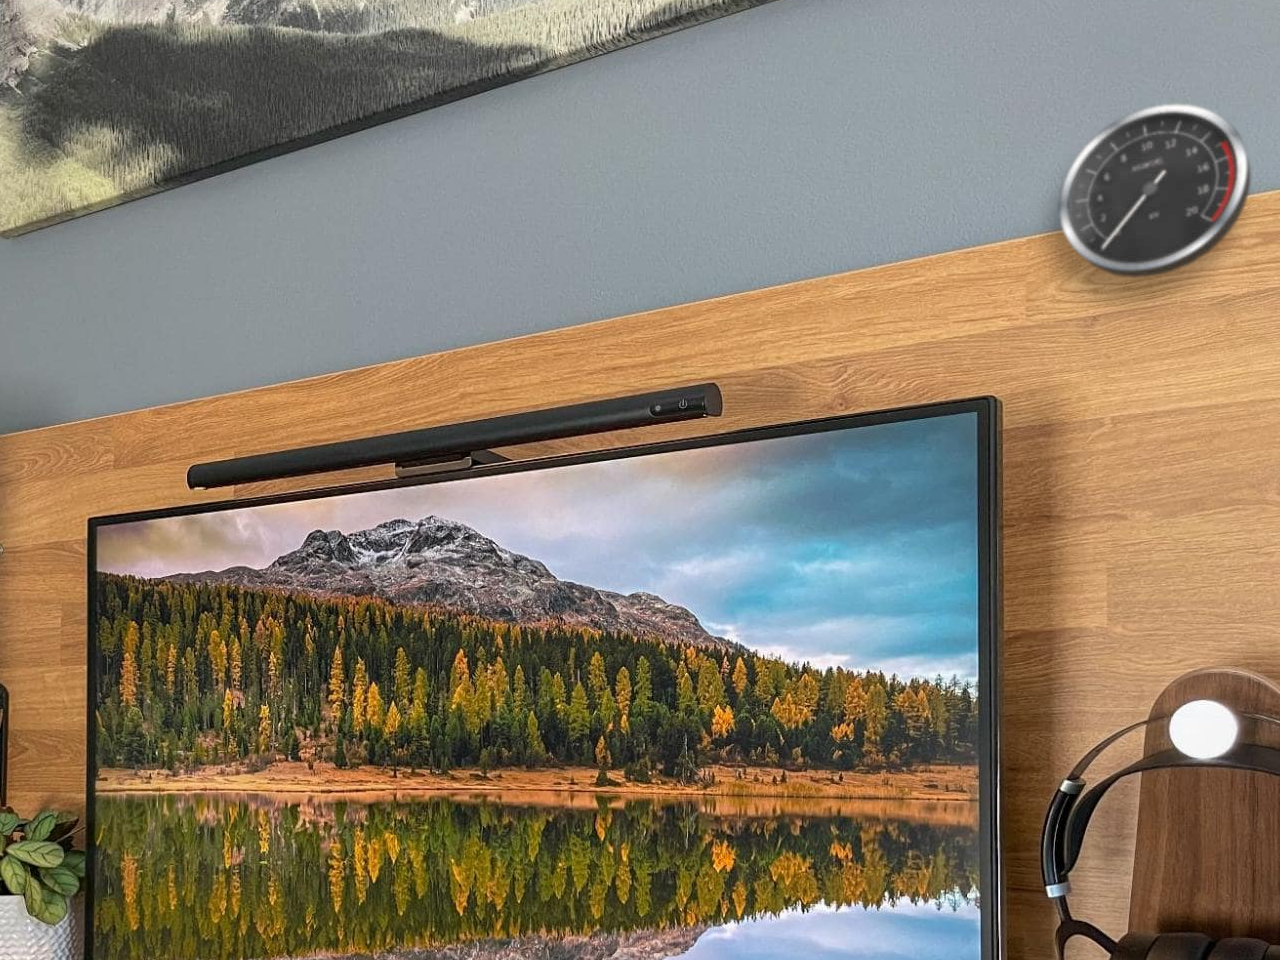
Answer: 0kV
